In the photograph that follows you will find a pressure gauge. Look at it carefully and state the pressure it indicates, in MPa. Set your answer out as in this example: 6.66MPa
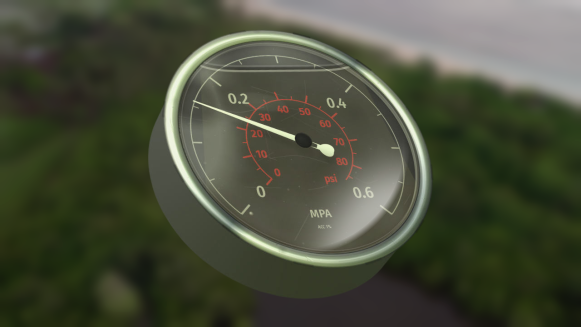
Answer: 0.15MPa
